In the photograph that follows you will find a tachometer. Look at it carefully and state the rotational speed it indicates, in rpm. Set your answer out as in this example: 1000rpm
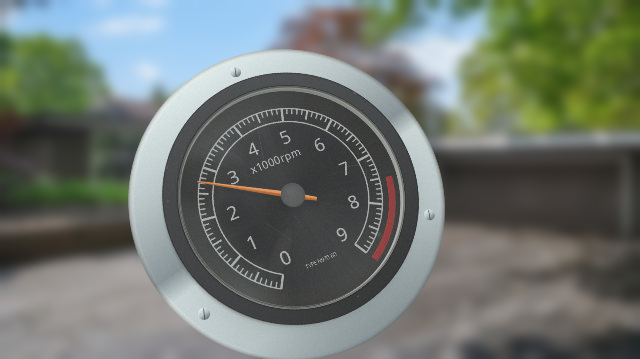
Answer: 2700rpm
